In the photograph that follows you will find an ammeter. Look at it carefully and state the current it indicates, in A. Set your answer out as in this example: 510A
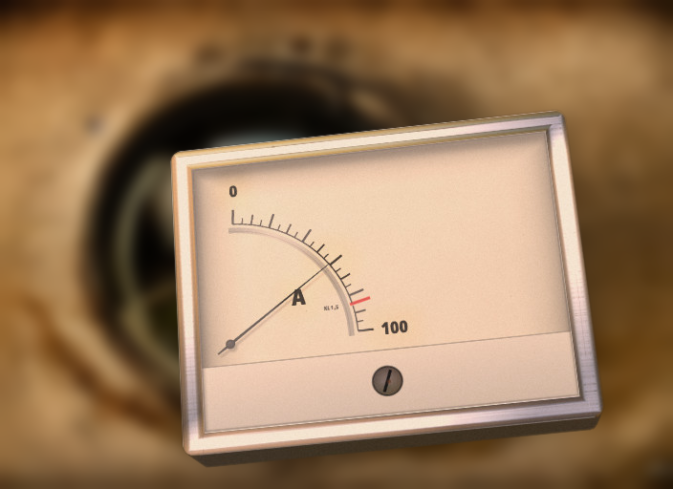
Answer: 60A
